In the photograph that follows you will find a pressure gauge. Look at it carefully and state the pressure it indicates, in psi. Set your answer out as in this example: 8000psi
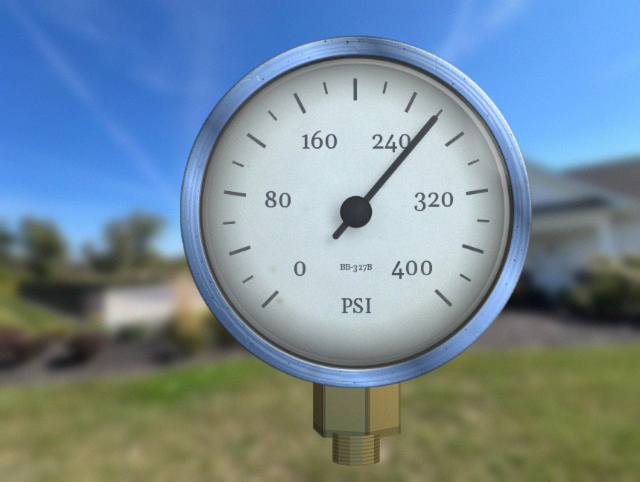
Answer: 260psi
